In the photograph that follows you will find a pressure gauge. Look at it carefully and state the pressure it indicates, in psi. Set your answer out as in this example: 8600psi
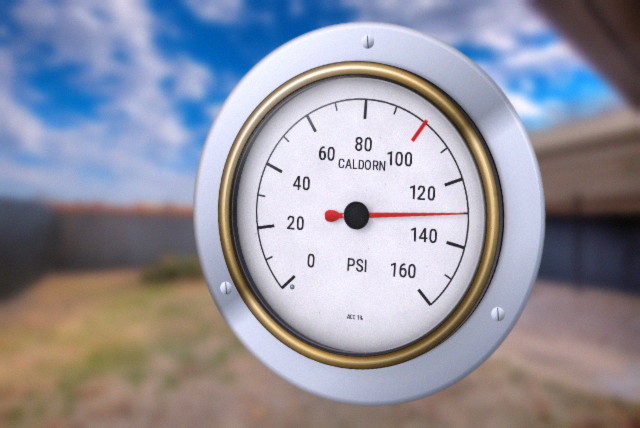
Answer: 130psi
